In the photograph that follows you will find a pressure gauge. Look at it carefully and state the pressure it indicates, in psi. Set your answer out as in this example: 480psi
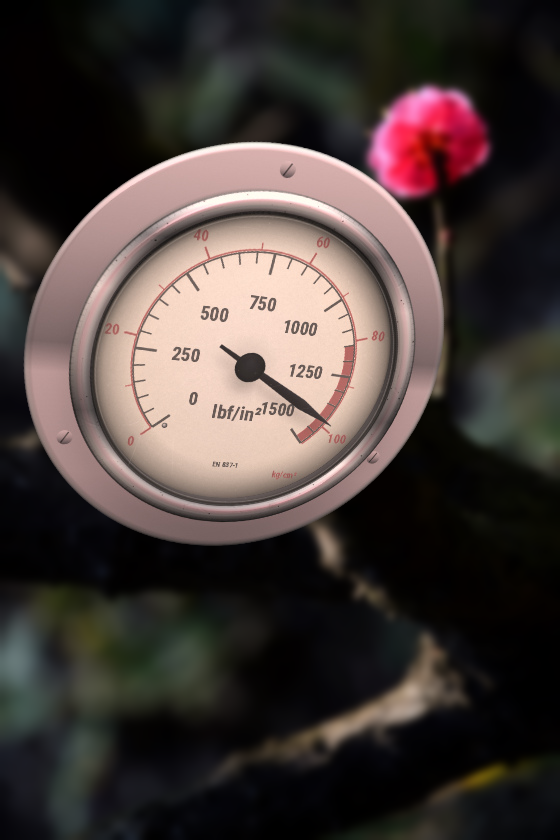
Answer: 1400psi
